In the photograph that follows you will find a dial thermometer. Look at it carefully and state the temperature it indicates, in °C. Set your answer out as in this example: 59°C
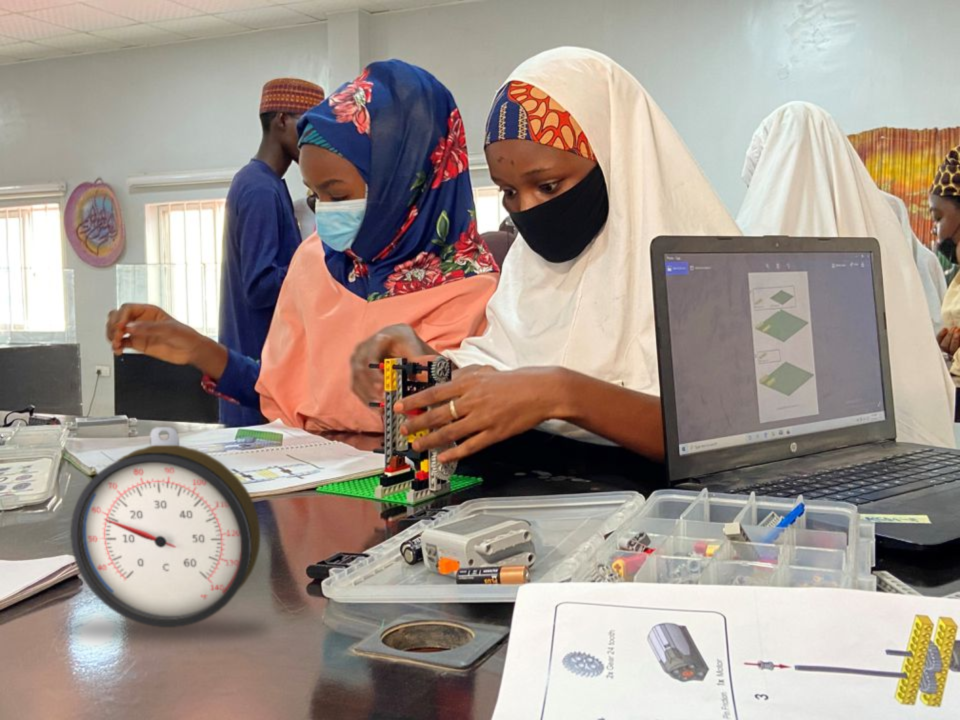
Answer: 15°C
